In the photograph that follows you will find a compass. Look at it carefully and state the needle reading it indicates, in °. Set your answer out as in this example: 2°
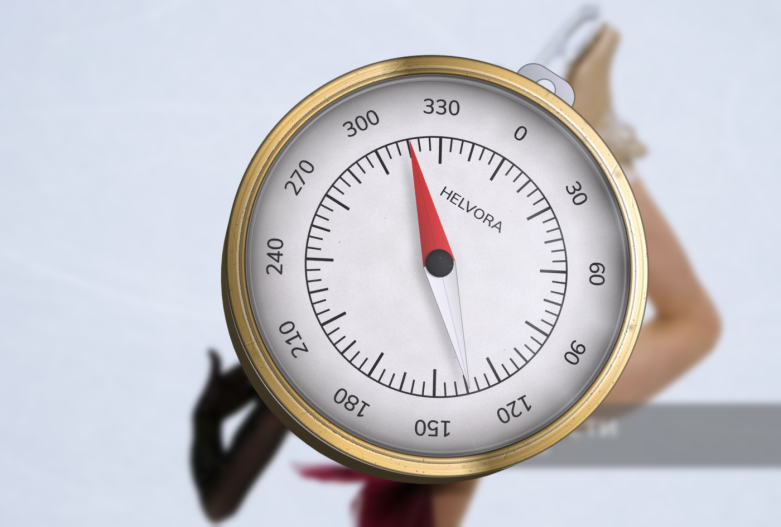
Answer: 315°
